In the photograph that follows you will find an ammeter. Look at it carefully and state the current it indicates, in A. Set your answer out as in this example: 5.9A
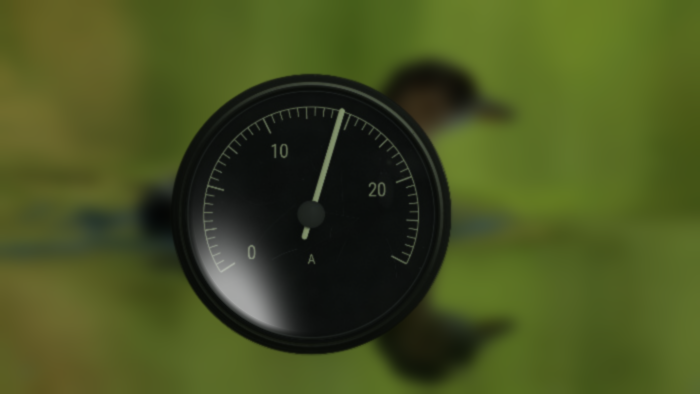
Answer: 14.5A
